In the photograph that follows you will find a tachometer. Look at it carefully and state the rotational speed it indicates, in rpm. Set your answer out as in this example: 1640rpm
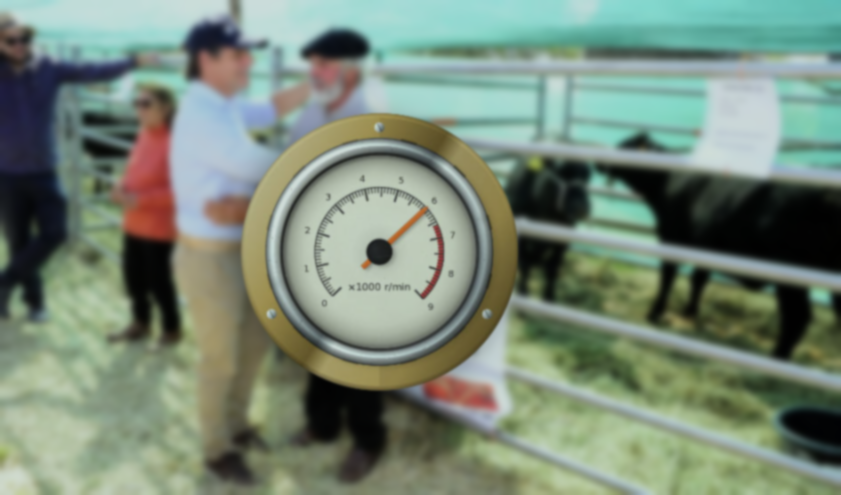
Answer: 6000rpm
